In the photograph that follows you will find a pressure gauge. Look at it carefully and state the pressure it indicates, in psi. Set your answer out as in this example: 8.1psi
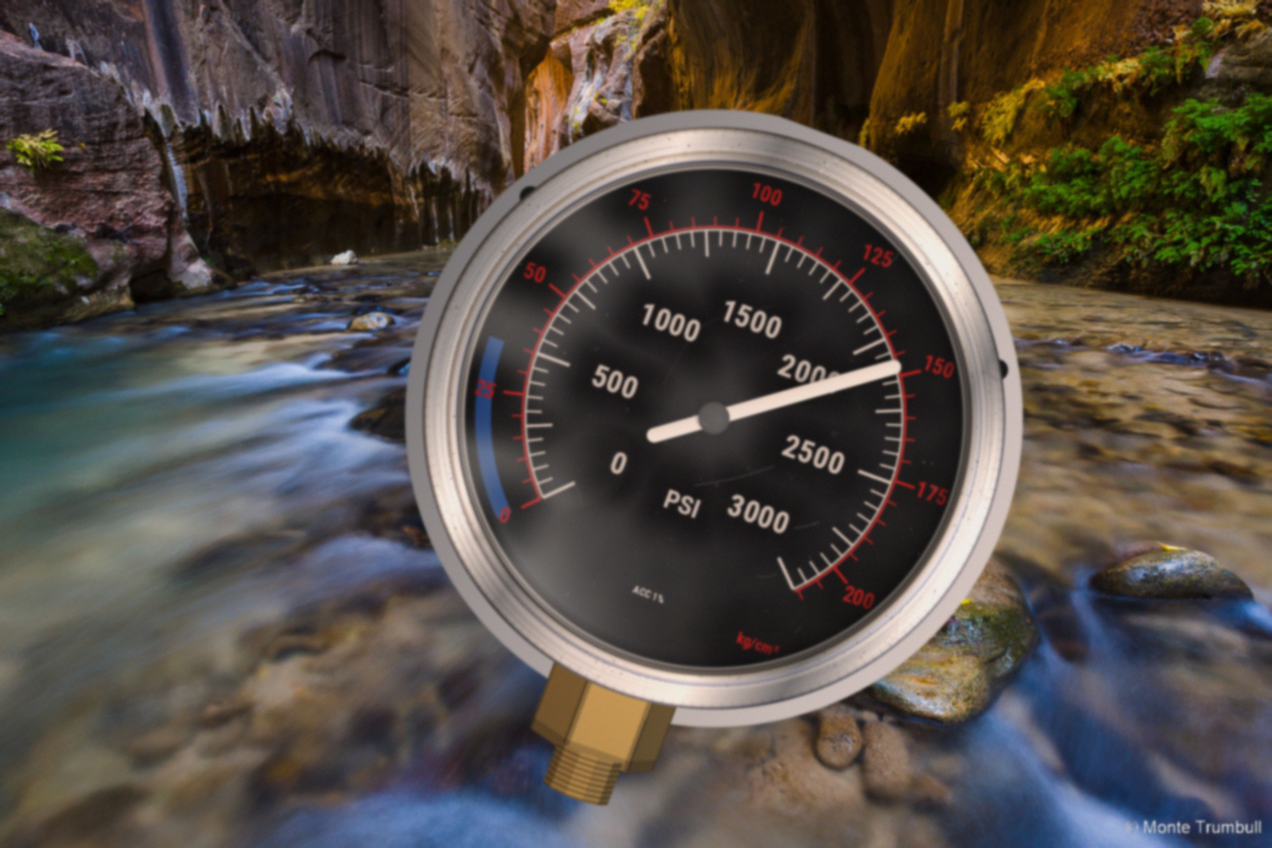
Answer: 2100psi
